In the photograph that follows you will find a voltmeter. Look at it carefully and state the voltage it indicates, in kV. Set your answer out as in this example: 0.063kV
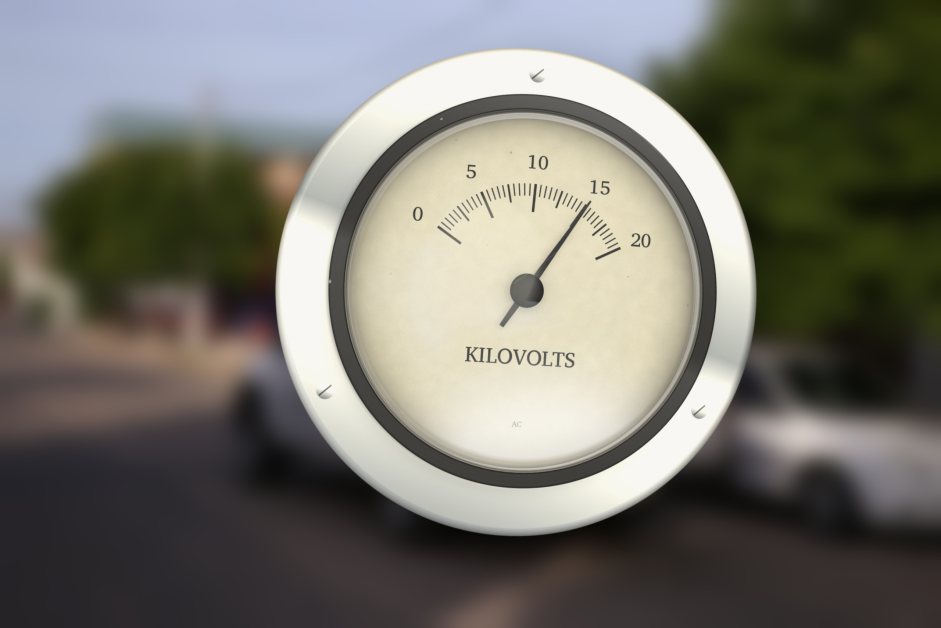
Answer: 15kV
